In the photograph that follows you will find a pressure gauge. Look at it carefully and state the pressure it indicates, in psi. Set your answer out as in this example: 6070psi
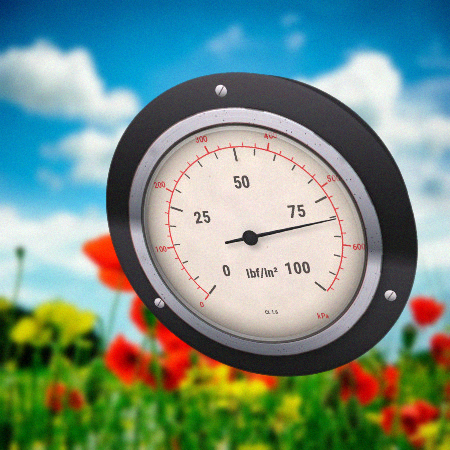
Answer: 80psi
